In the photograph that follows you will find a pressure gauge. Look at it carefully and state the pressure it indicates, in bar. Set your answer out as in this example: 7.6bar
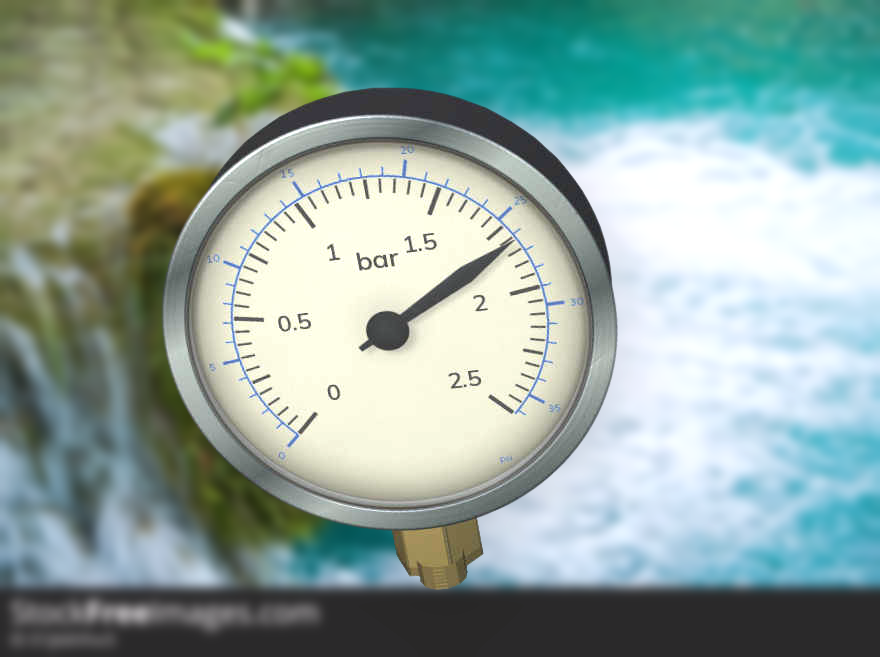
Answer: 1.8bar
